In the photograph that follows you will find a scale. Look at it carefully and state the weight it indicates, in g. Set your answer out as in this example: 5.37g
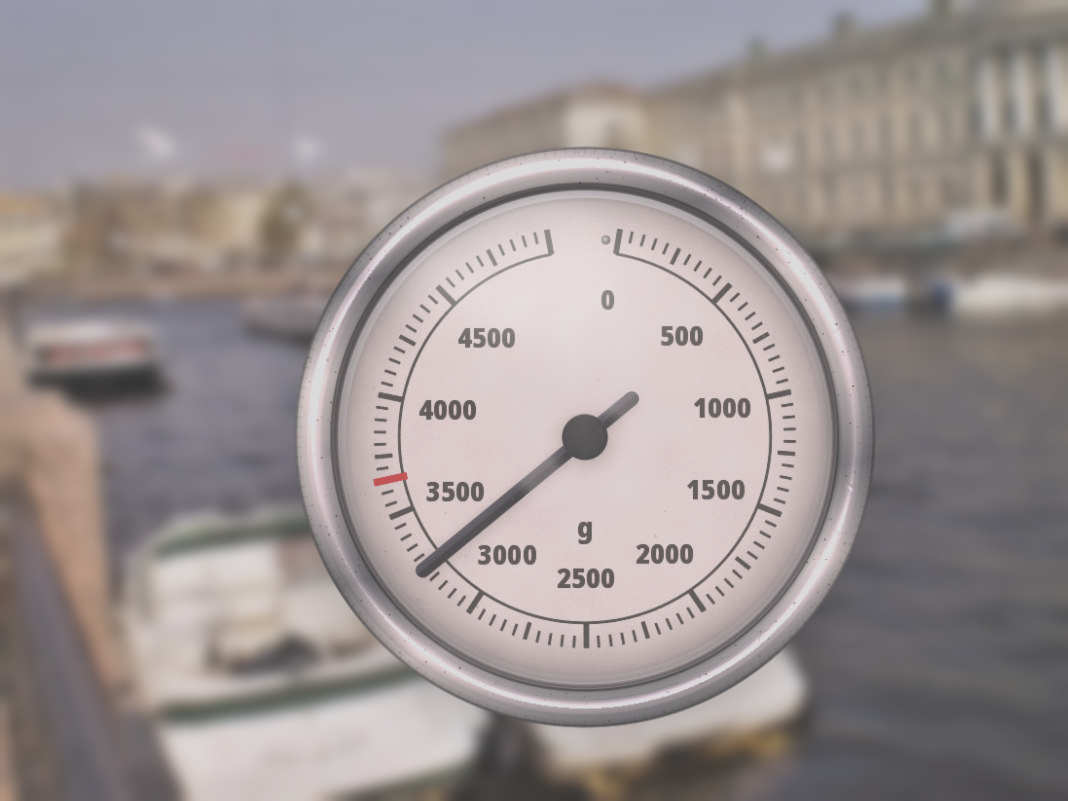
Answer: 3250g
